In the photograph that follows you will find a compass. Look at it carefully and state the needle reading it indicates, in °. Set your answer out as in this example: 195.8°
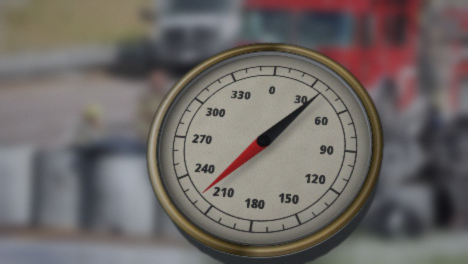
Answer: 220°
